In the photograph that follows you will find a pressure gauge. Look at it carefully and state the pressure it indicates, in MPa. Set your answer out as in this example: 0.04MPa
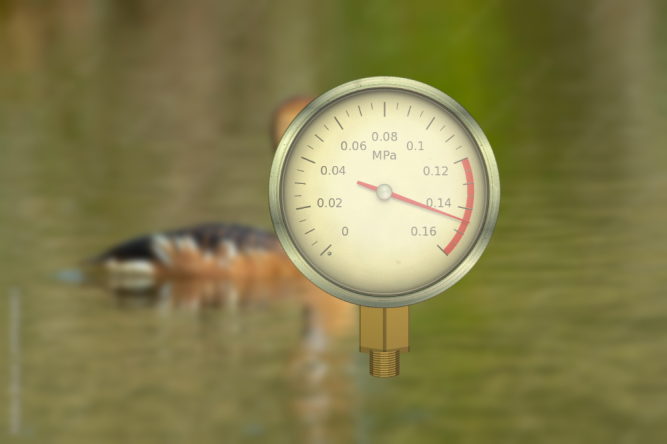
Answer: 0.145MPa
